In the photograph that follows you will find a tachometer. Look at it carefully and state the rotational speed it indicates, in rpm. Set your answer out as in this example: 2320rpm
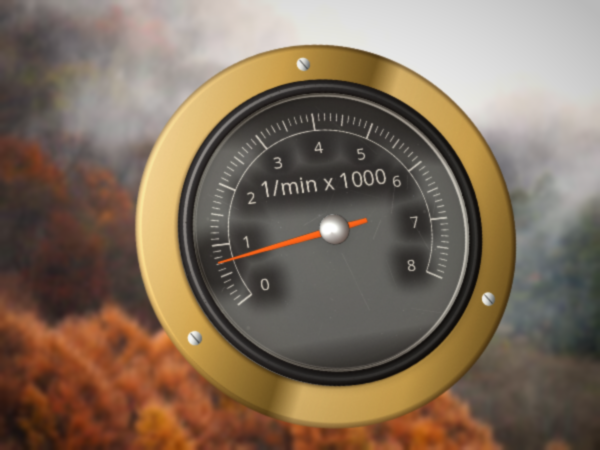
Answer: 700rpm
